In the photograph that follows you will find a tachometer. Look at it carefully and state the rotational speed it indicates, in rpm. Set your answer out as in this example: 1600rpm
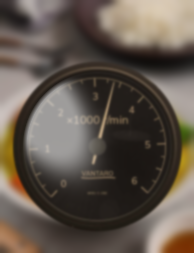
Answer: 3375rpm
